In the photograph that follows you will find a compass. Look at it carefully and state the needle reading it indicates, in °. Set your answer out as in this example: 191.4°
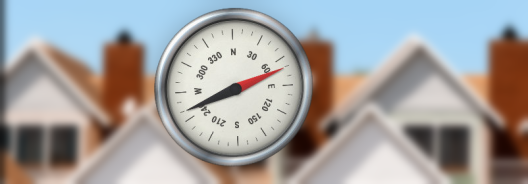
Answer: 70°
